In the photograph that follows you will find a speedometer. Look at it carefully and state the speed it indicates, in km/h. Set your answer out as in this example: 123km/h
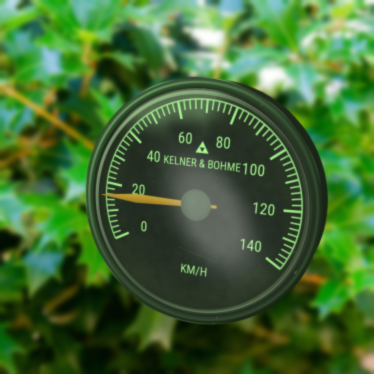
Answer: 16km/h
